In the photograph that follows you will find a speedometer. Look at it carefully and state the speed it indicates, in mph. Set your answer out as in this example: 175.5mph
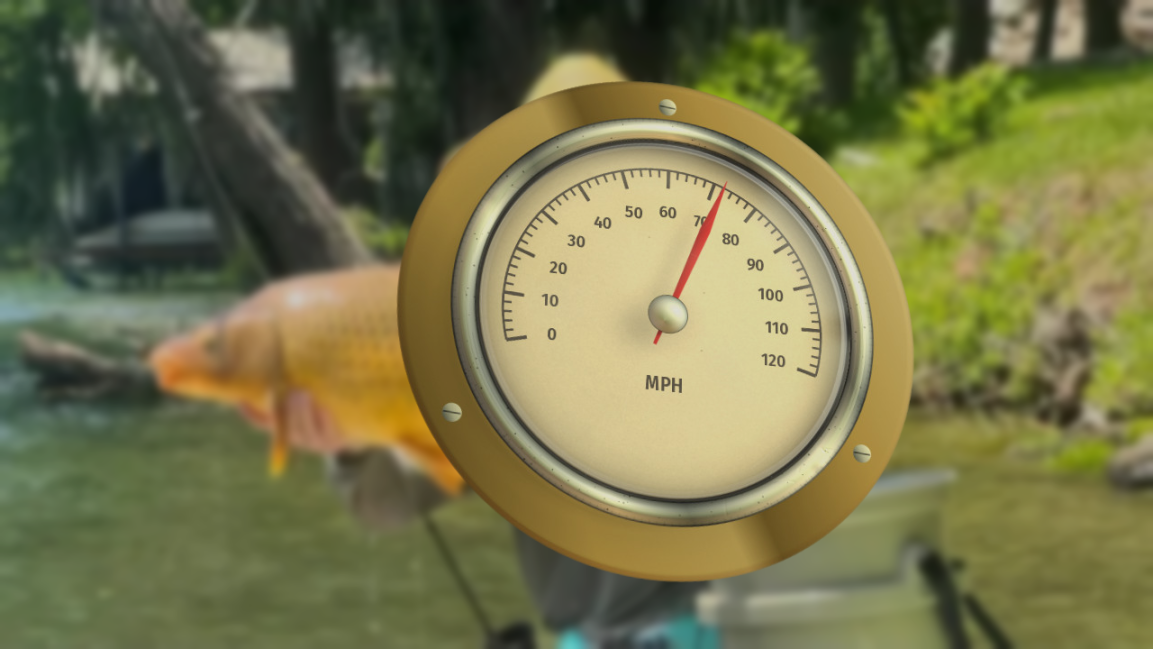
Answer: 72mph
